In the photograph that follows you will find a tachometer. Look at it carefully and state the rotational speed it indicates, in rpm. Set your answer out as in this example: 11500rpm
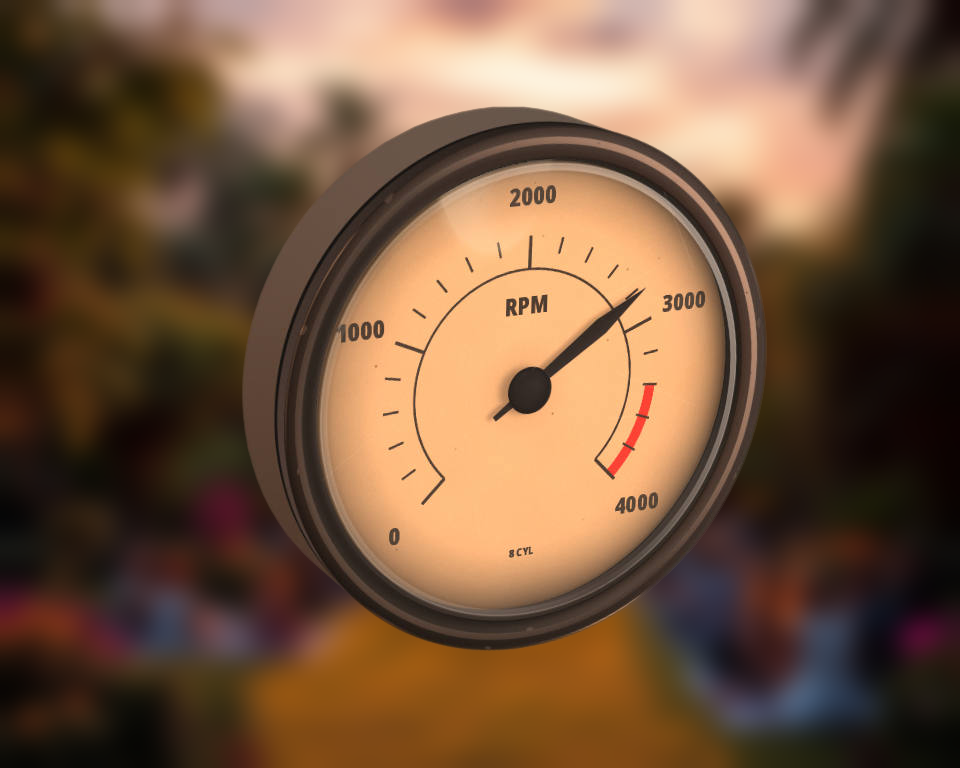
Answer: 2800rpm
